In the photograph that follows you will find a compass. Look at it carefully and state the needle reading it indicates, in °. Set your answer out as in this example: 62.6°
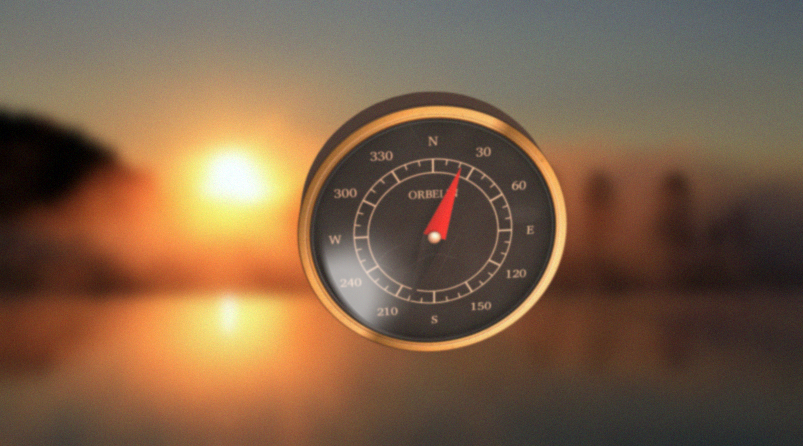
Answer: 20°
